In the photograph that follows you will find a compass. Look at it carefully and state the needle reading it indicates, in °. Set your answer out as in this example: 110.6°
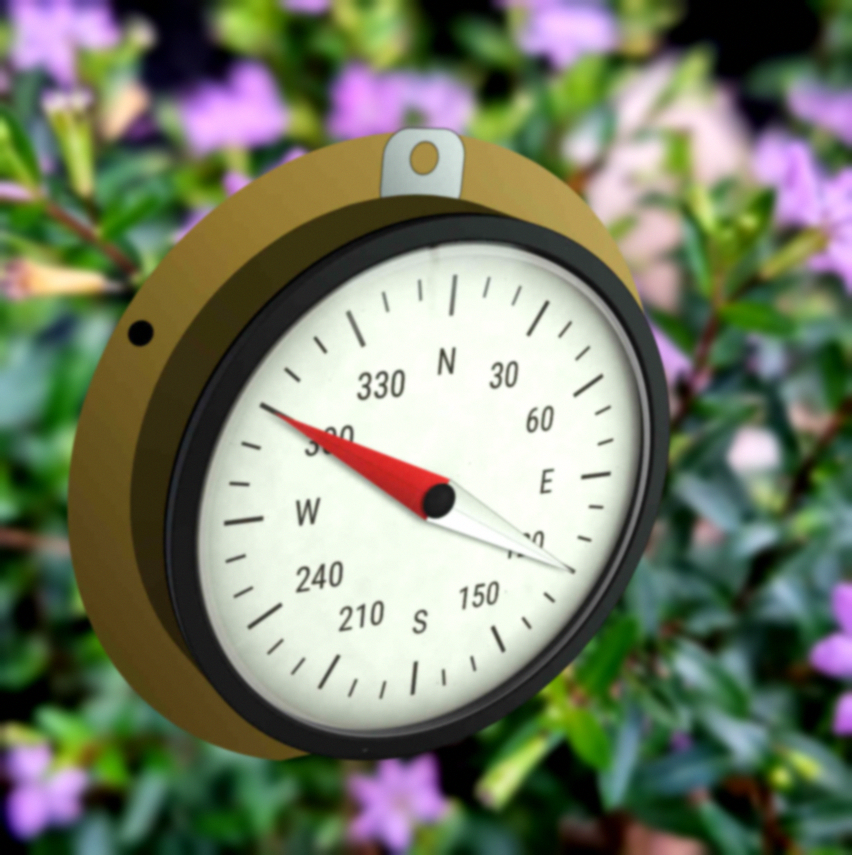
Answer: 300°
